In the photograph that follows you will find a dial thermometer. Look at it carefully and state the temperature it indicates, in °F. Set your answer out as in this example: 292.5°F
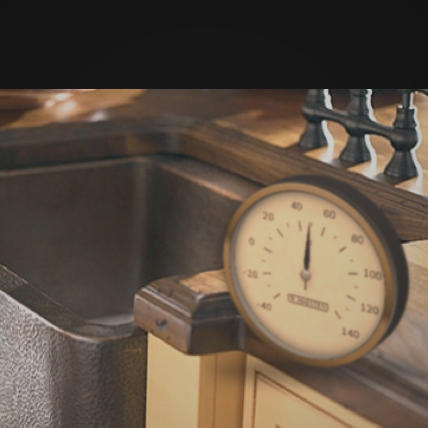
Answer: 50°F
